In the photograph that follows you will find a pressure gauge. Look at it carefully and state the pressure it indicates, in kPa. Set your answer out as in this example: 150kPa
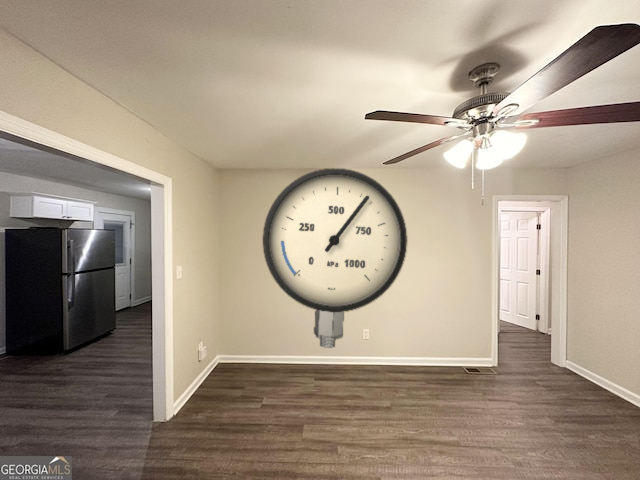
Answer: 625kPa
